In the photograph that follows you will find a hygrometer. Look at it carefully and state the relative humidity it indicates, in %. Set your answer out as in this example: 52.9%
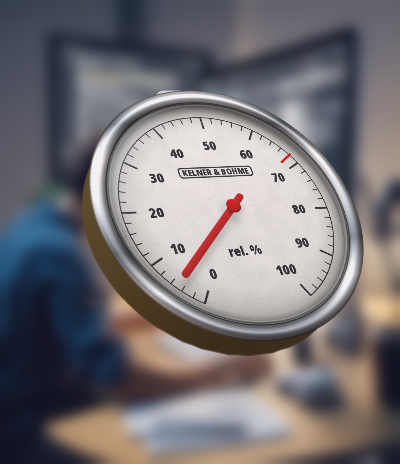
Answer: 5%
